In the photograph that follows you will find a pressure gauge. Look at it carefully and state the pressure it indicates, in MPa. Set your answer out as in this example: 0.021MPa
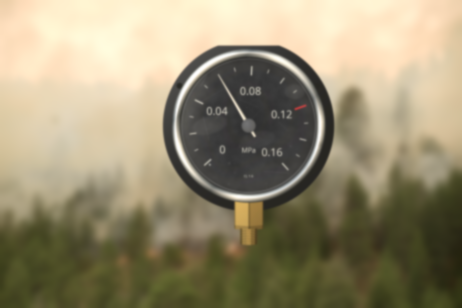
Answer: 0.06MPa
